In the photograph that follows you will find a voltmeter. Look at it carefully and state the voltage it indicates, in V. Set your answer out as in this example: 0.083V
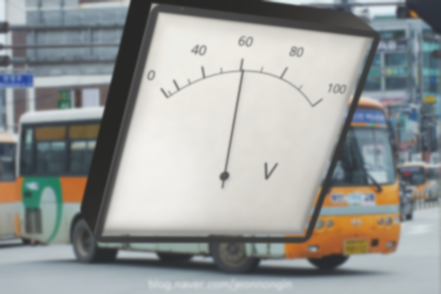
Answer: 60V
